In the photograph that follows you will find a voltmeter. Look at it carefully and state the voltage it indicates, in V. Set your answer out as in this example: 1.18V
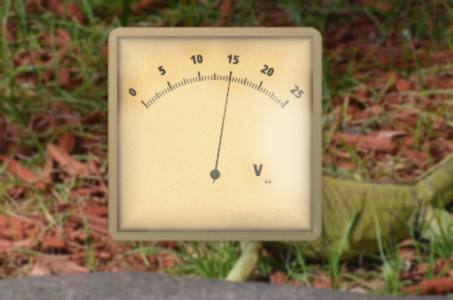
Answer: 15V
